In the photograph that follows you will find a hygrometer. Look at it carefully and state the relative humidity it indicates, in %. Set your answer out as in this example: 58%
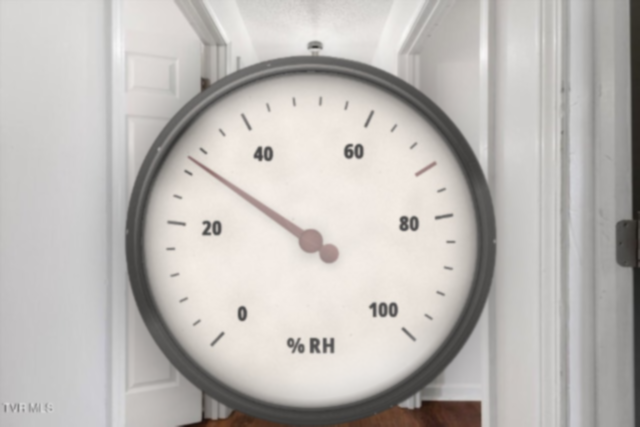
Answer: 30%
